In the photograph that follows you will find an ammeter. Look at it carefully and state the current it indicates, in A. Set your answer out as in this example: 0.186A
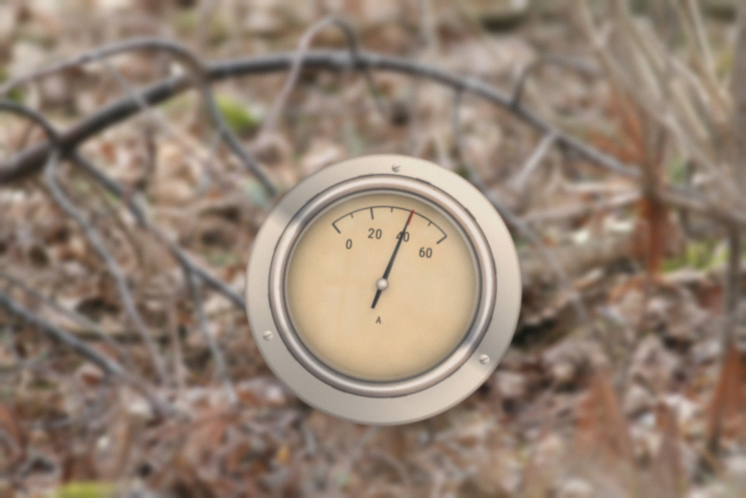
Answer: 40A
